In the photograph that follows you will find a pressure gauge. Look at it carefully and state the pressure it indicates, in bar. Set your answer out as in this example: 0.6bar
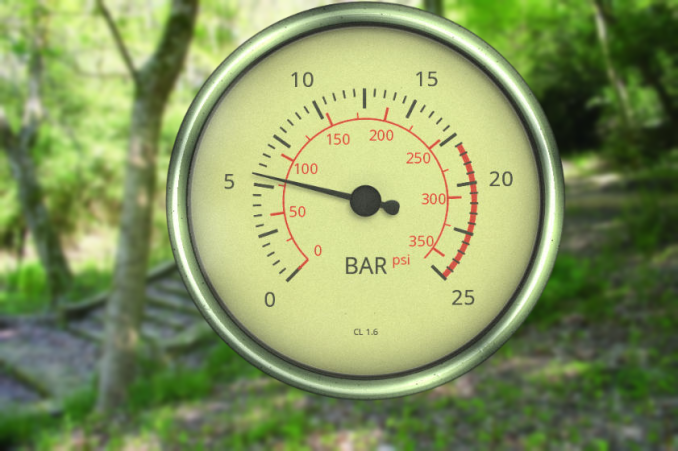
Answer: 5.5bar
